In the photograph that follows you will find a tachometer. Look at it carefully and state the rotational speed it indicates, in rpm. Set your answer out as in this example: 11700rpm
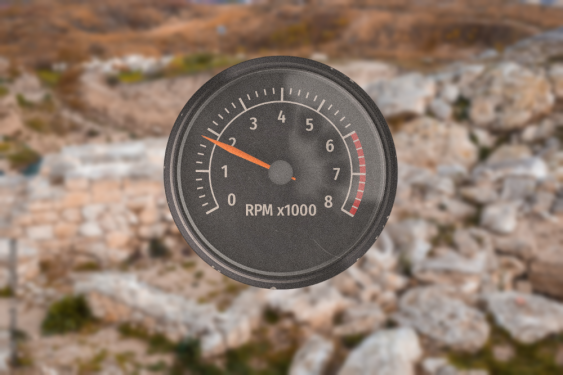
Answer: 1800rpm
